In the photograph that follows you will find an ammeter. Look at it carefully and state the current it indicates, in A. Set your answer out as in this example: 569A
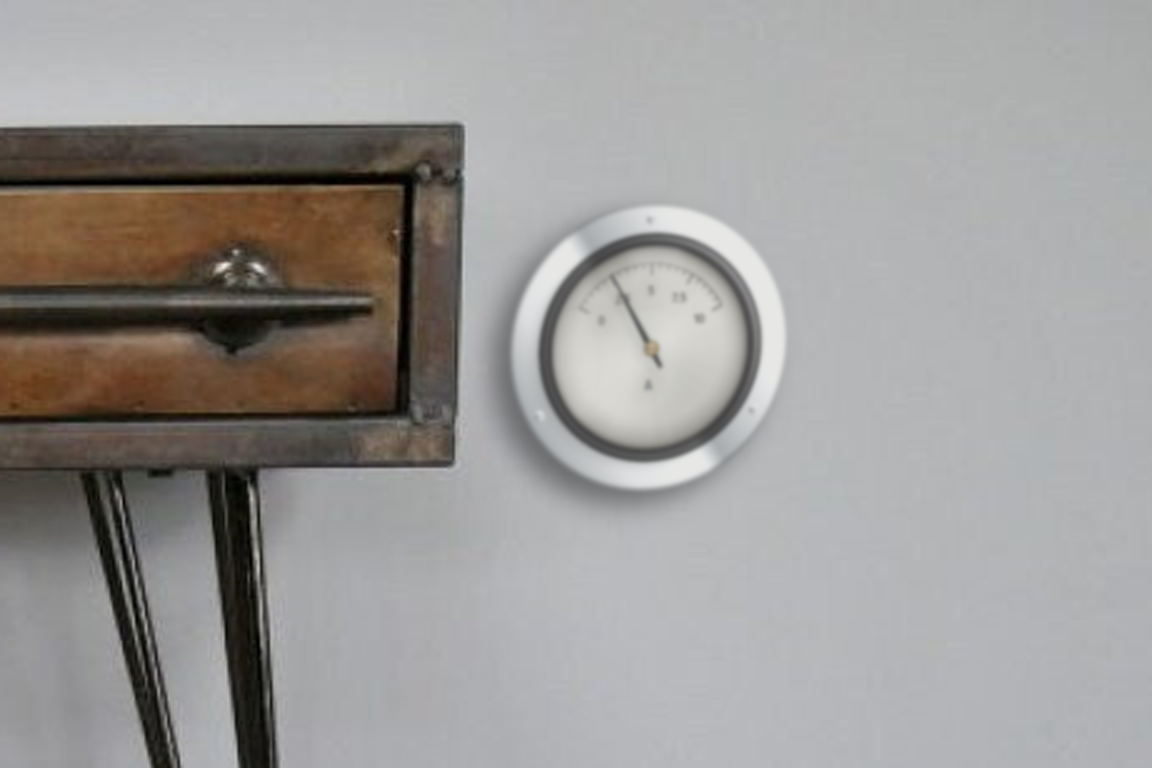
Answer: 2.5A
